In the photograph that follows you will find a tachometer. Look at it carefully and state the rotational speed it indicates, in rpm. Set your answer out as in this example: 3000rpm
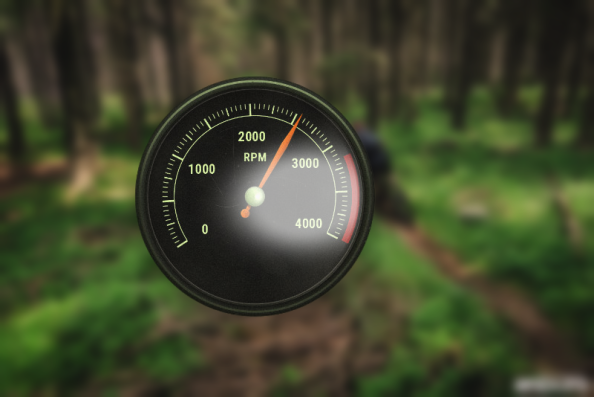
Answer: 2550rpm
